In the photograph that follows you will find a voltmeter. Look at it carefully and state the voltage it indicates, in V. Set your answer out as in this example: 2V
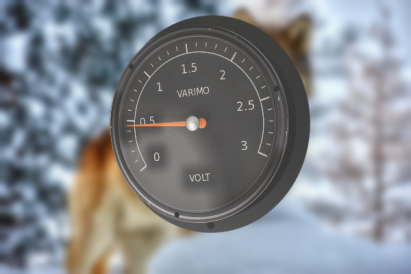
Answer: 0.45V
